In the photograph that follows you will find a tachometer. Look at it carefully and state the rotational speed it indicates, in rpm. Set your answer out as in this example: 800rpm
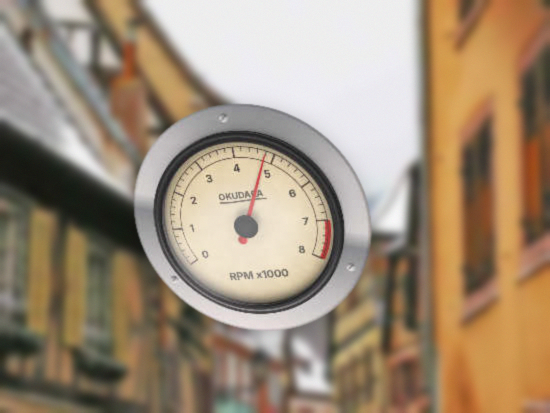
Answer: 4800rpm
